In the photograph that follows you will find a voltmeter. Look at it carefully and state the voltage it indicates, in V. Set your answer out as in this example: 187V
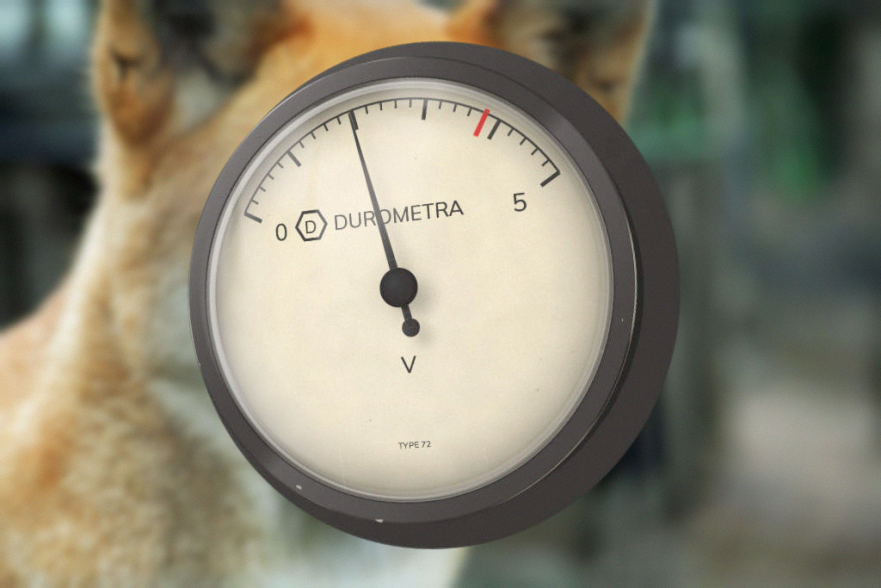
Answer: 2V
